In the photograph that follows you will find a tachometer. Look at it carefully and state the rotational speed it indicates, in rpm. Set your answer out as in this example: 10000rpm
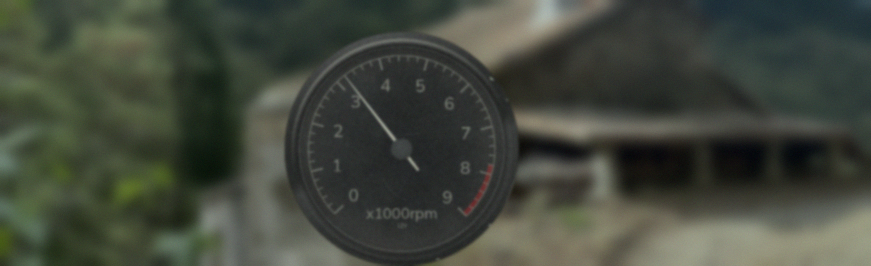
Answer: 3200rpm
